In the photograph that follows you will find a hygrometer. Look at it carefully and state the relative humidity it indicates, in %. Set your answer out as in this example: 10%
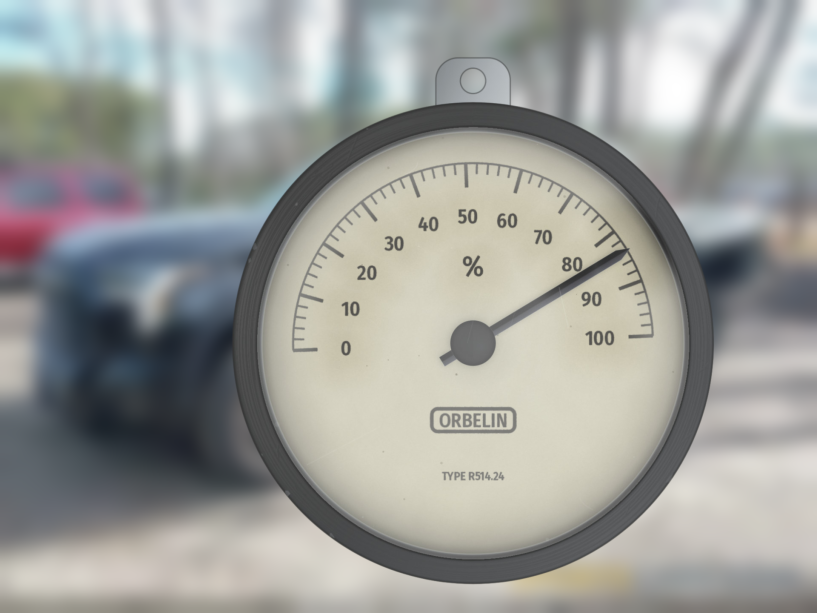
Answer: 84%
